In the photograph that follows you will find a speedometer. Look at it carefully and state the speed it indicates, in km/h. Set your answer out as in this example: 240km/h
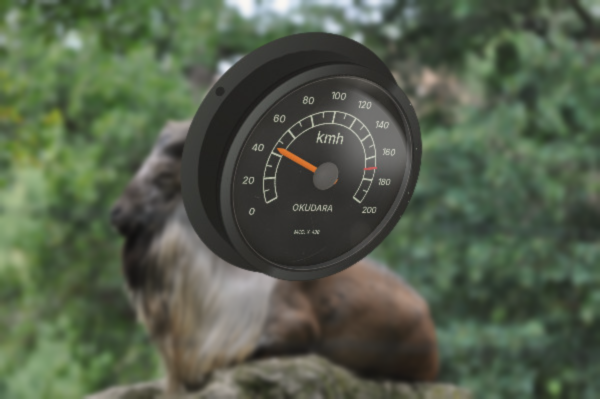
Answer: 45km/h
